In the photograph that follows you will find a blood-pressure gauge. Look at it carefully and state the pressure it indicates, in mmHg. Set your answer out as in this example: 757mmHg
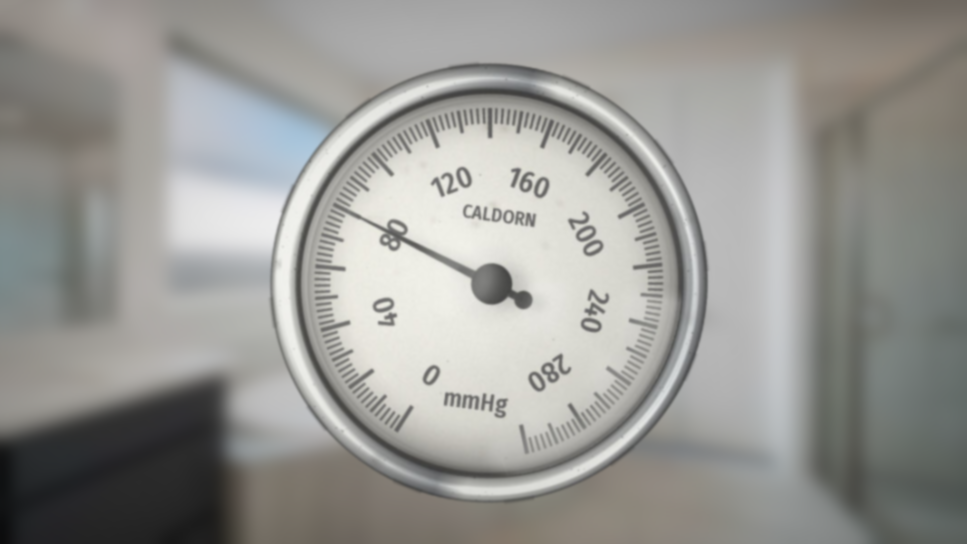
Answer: 80mmHg
